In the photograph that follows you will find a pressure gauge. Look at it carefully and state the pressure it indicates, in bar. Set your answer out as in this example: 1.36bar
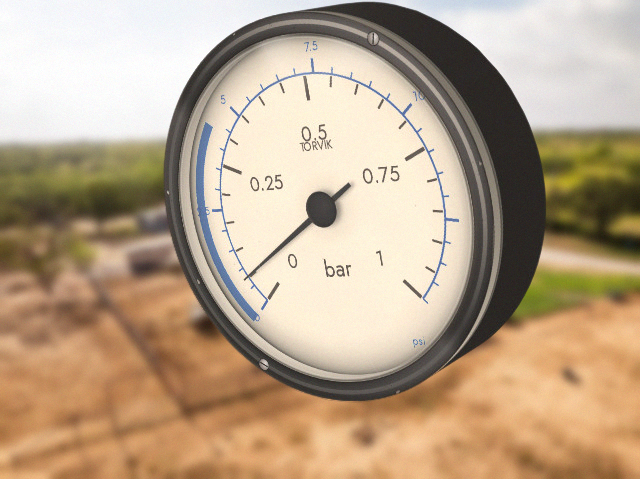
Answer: 0.05bar
